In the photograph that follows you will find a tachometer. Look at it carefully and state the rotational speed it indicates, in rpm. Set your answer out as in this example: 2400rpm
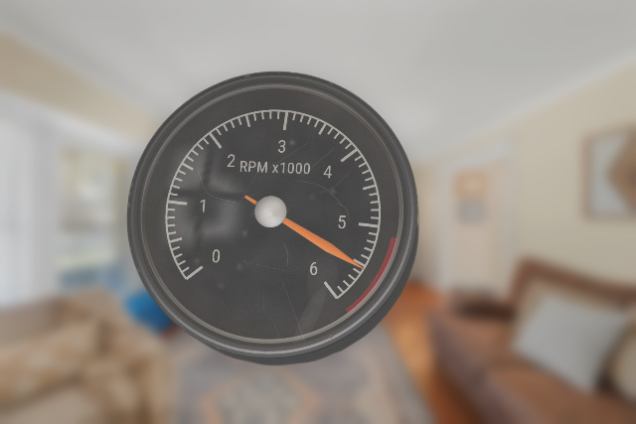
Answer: 5550rpm
